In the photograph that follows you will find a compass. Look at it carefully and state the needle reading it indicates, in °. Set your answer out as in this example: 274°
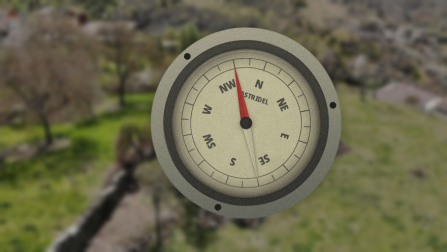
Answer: 330°
